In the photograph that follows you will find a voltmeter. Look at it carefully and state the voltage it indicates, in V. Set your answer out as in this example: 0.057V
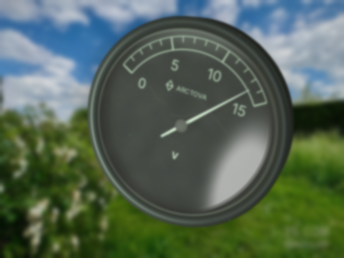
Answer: 13.5V
